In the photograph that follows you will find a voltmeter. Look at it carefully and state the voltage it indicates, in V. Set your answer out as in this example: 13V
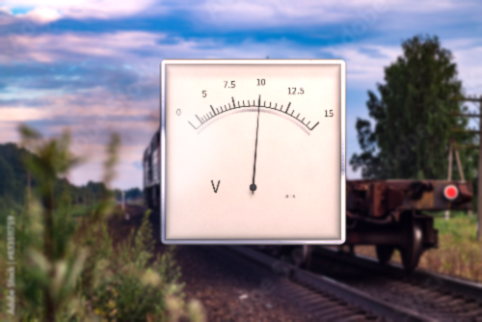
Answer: 10V
